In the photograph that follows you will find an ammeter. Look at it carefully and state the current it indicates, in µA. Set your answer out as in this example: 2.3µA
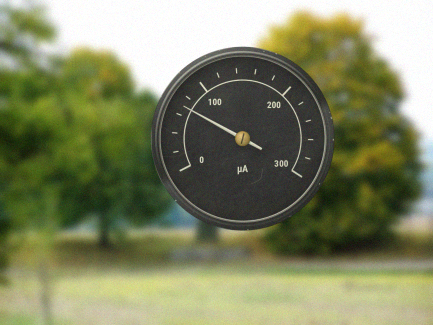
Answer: 70µA
